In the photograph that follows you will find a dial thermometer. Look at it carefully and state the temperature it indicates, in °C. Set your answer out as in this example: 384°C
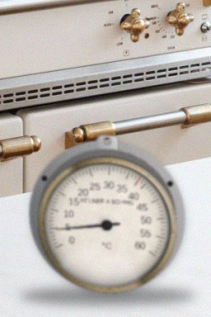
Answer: 5°C
